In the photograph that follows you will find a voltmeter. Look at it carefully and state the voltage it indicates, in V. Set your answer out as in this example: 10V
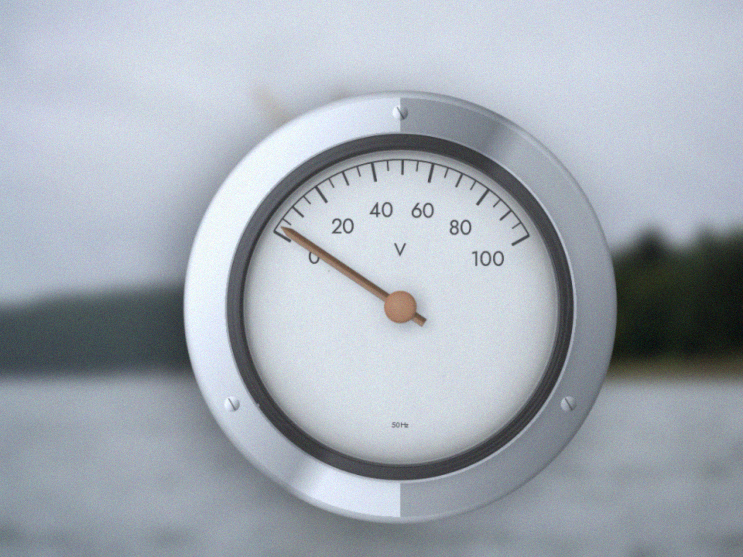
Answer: 2.5V
